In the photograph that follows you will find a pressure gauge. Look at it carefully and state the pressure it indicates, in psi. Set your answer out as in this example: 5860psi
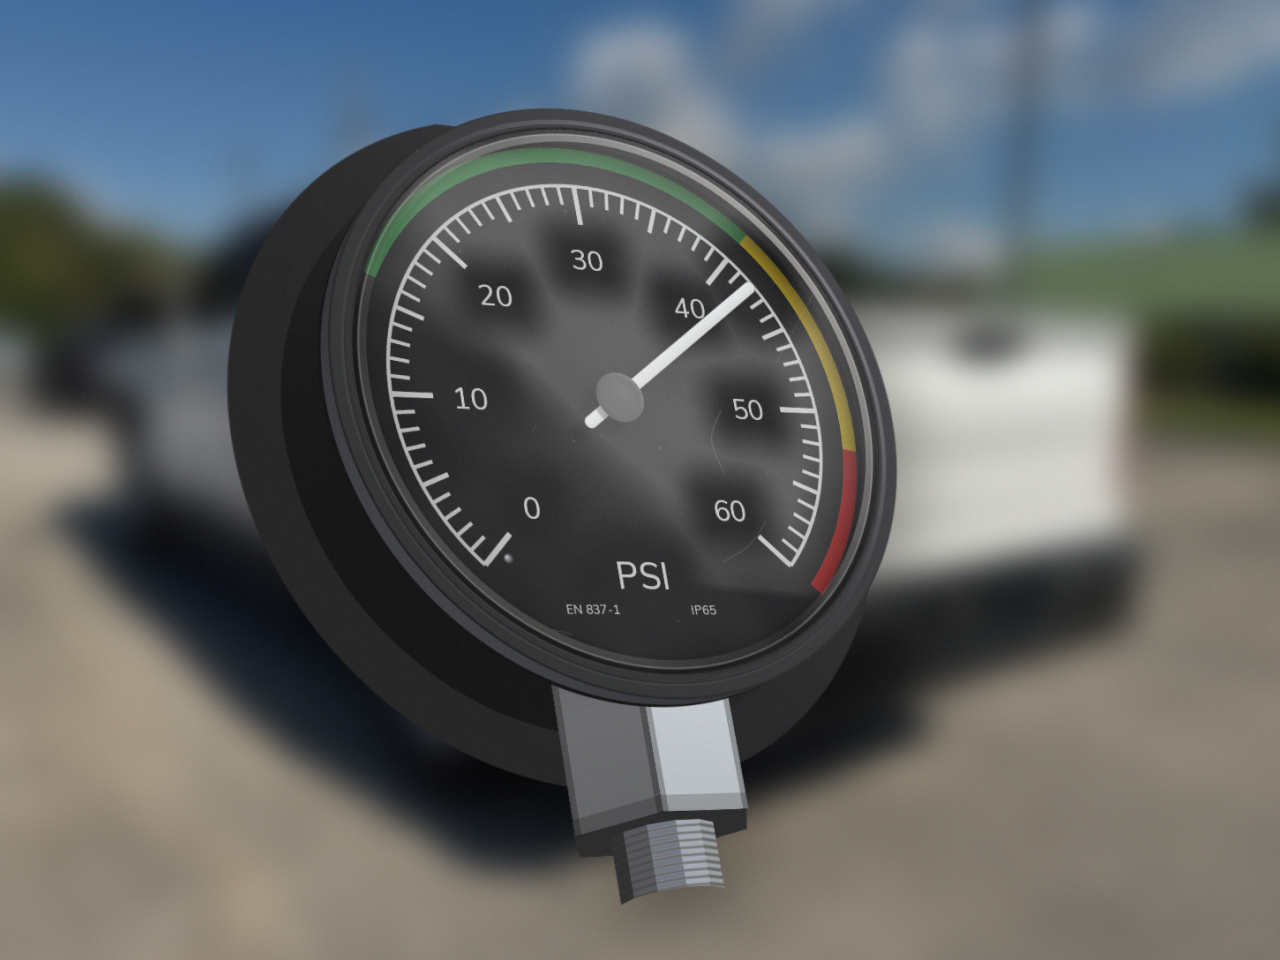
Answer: 42psi
